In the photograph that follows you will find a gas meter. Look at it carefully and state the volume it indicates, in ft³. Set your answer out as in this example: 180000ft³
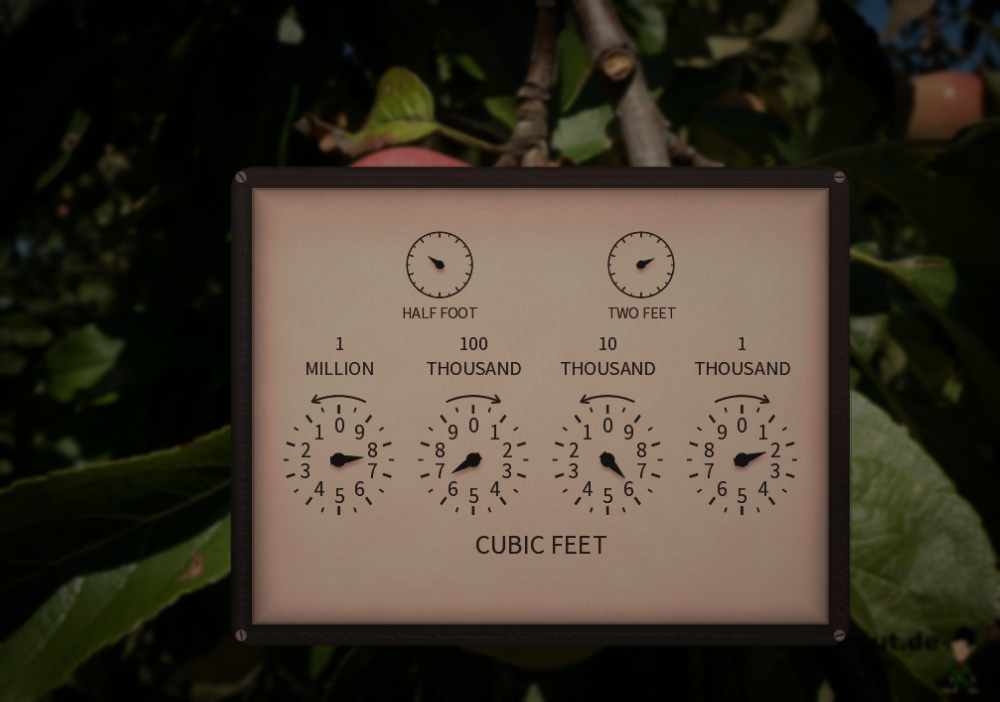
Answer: 766200ft³
